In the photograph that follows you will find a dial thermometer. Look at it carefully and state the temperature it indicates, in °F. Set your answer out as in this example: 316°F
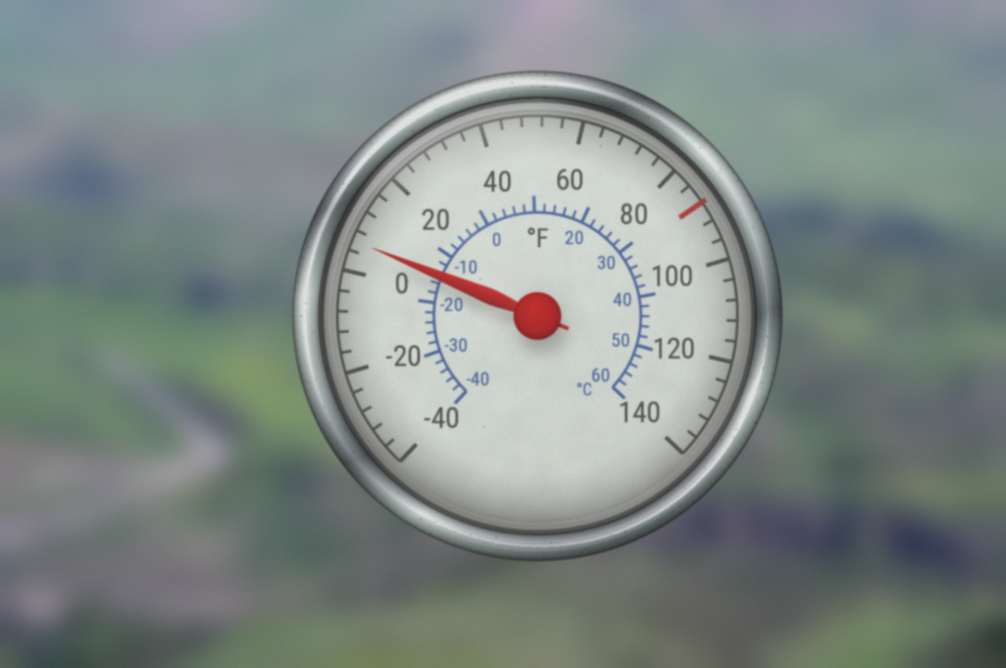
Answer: 6°F
